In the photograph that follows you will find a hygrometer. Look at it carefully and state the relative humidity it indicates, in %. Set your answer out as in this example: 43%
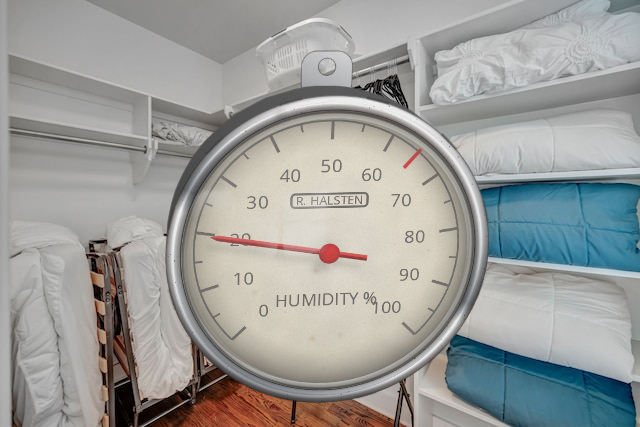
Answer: 20%
